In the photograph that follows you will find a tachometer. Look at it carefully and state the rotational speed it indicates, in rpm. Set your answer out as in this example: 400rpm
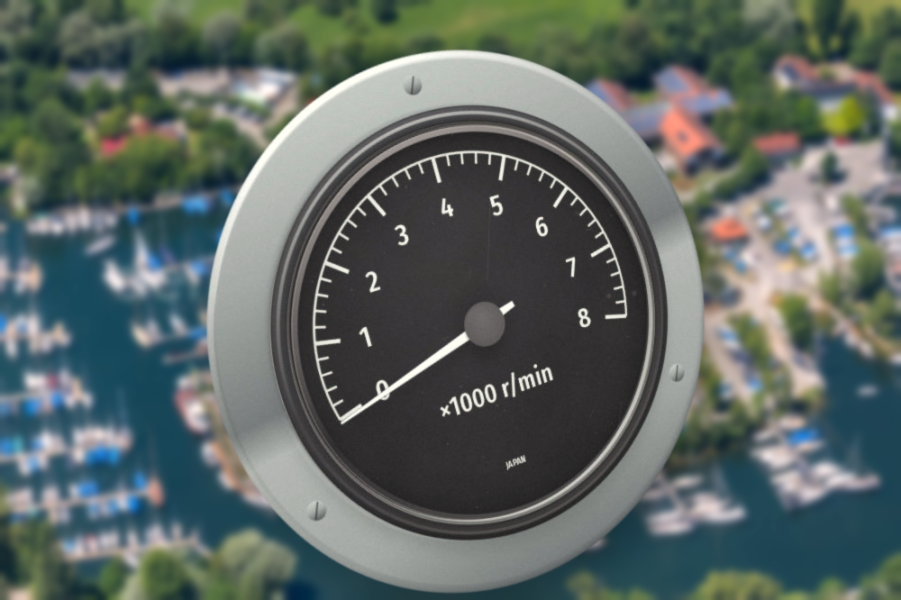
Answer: 0rpm
